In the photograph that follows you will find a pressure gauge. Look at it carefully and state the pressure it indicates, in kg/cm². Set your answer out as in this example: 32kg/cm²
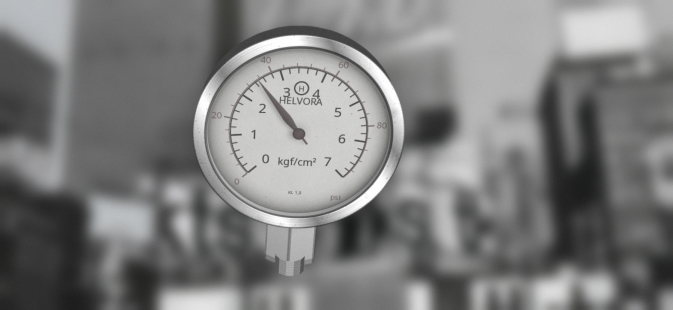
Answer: 2.5kg/cm²
